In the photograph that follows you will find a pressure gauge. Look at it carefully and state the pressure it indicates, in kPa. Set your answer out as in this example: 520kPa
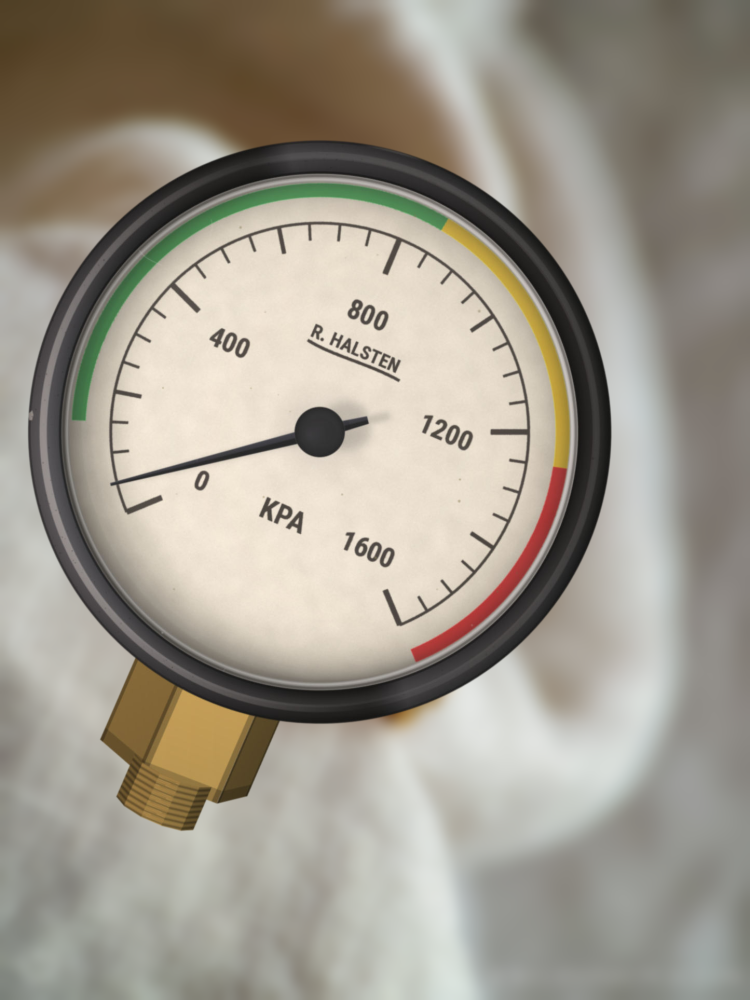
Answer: 50kPa
